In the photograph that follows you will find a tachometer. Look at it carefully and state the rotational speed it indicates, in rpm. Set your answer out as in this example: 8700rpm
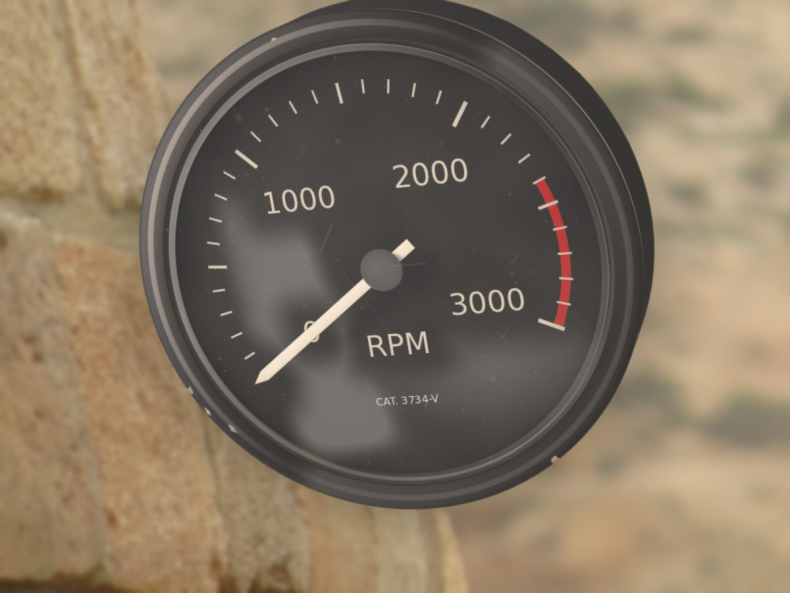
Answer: 0rpm
